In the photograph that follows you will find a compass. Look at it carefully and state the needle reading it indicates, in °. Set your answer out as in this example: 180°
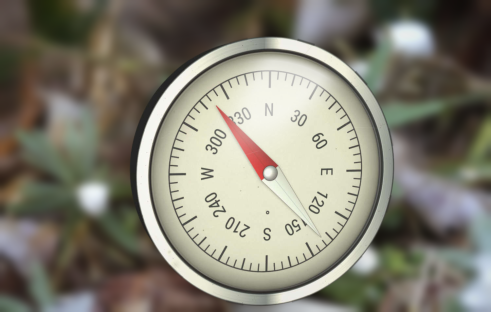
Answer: 320°
